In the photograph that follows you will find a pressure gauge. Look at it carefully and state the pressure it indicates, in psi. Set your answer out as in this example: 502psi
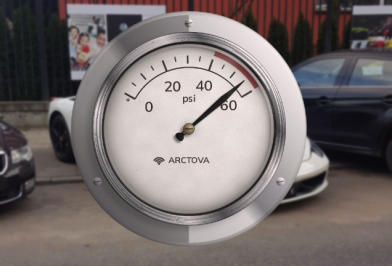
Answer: 55psi
